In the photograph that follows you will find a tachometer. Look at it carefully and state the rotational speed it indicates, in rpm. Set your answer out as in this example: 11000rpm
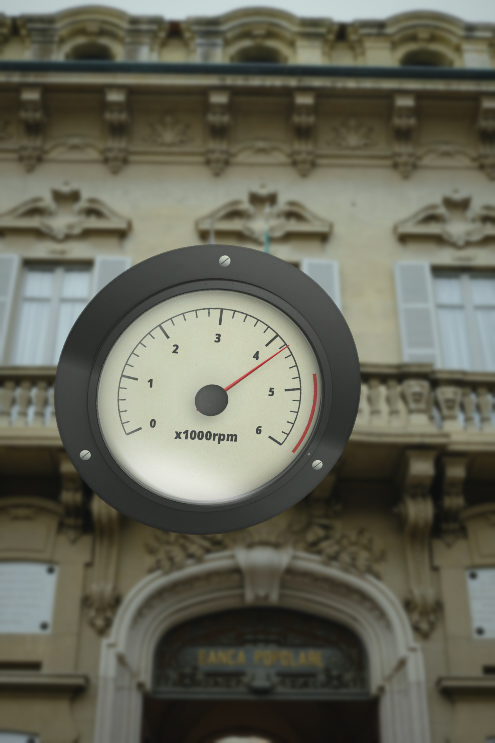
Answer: 4200rpm
